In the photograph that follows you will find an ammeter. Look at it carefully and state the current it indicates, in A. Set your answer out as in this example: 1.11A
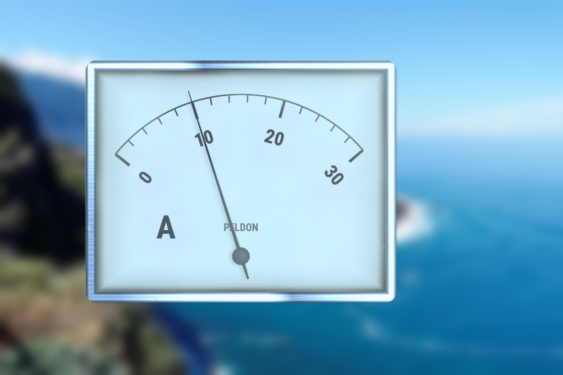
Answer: 10A
